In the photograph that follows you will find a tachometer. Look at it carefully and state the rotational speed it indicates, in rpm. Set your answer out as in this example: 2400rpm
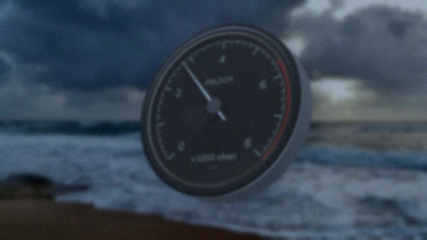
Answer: 2800rpm
